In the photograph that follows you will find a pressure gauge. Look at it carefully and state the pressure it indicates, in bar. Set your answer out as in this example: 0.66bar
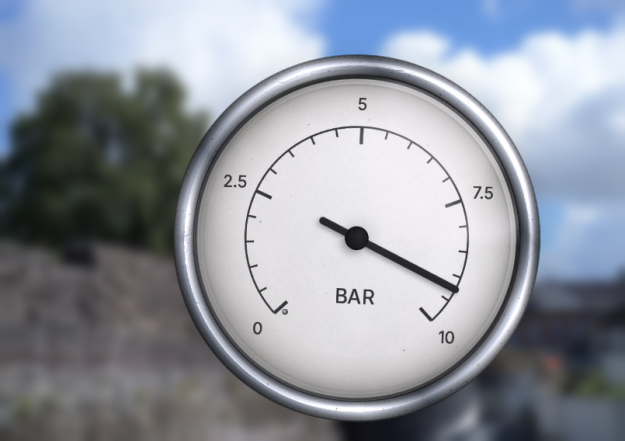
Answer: 9.25bar
